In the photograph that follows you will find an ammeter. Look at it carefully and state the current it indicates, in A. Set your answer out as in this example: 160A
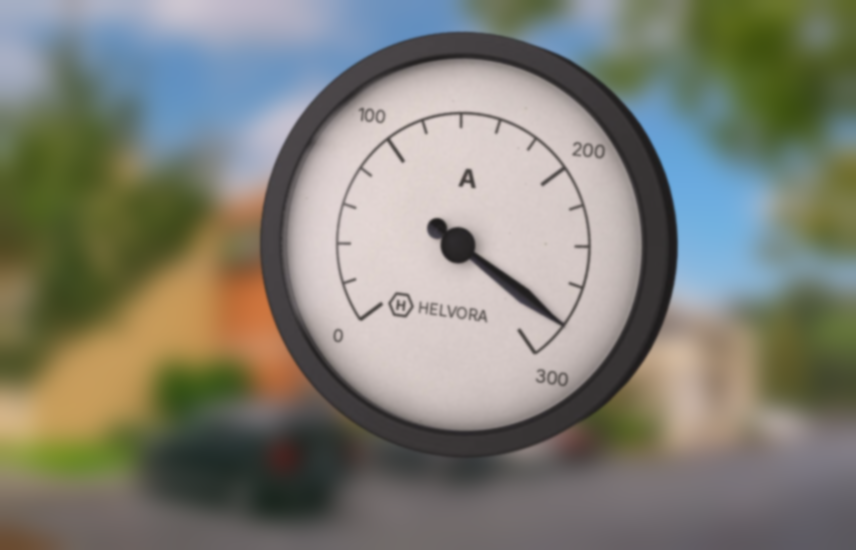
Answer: 280A
